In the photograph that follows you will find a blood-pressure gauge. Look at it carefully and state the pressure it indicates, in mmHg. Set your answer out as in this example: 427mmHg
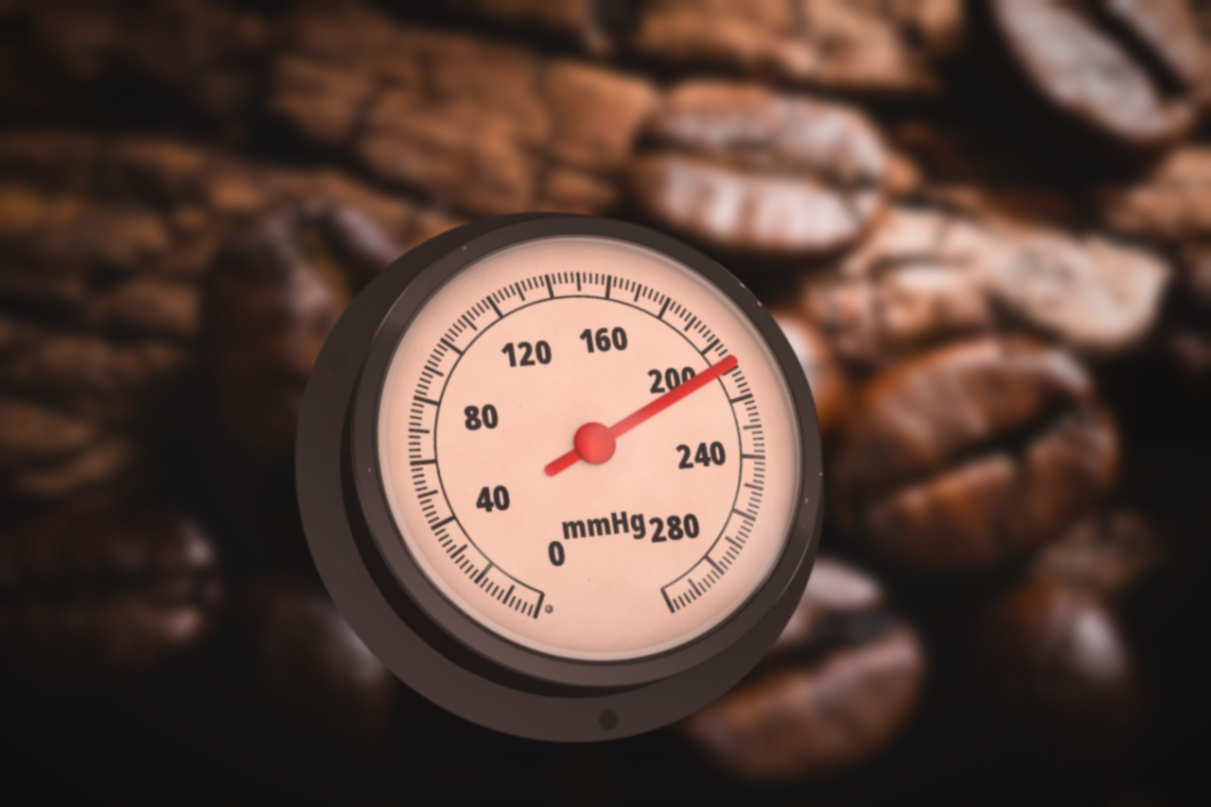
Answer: 208mmHg
